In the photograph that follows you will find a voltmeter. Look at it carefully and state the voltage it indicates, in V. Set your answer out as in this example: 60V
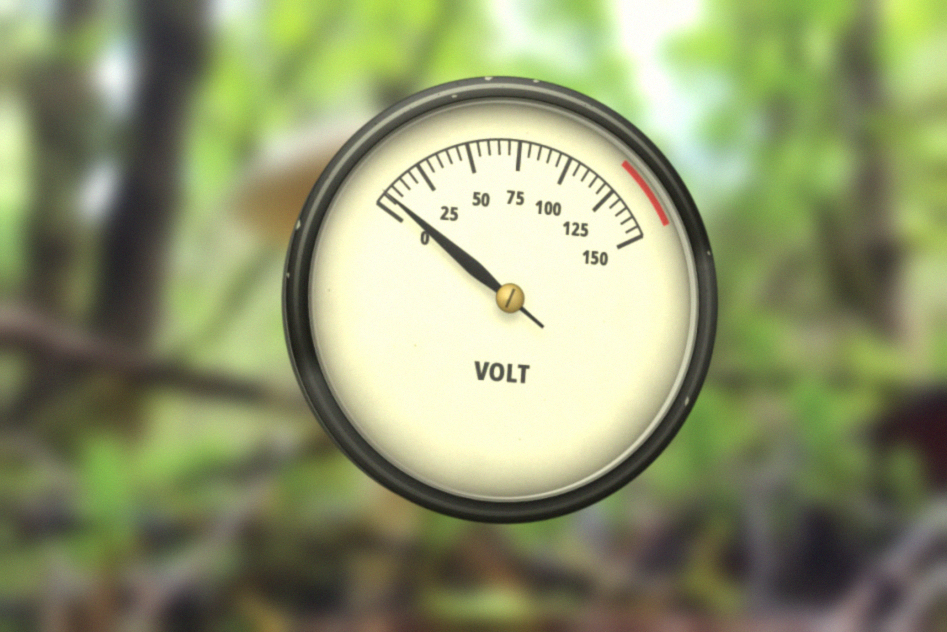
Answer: 5V
